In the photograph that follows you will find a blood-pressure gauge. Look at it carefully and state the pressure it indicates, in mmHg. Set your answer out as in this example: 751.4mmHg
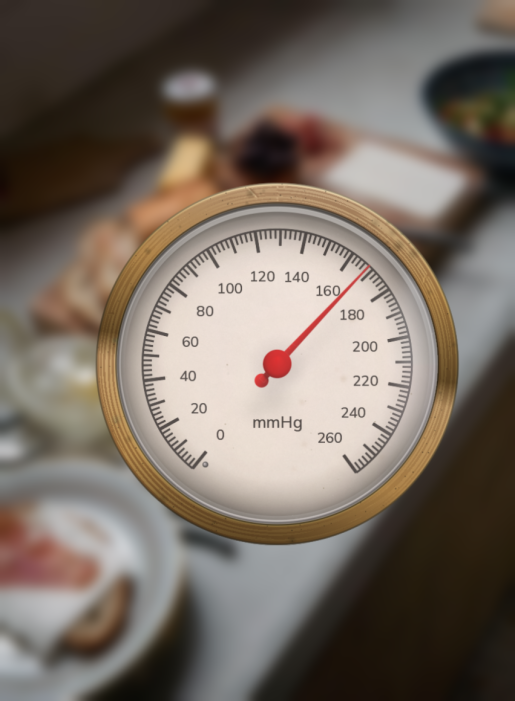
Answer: 168mmHg
